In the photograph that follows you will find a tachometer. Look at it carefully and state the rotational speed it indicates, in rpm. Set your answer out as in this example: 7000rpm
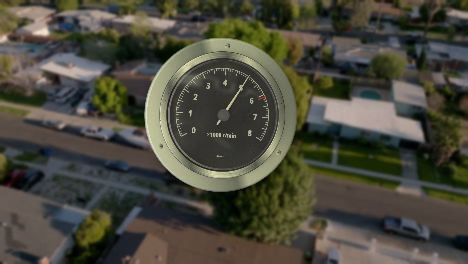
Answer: 5000rpm
